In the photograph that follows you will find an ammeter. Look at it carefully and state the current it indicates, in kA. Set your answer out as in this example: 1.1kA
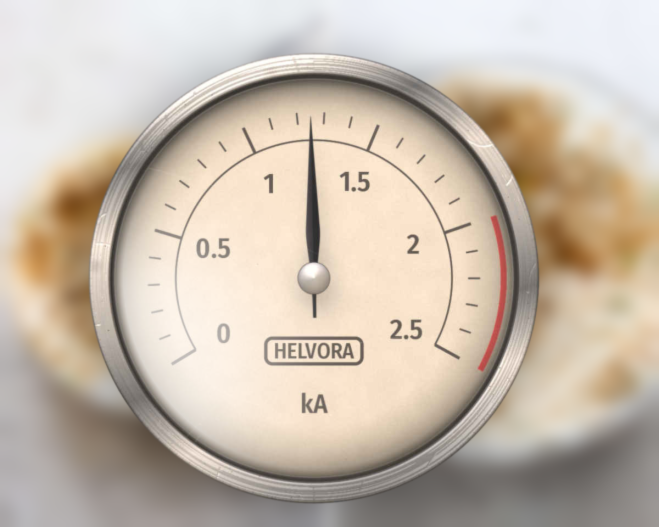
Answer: 1.25kA
